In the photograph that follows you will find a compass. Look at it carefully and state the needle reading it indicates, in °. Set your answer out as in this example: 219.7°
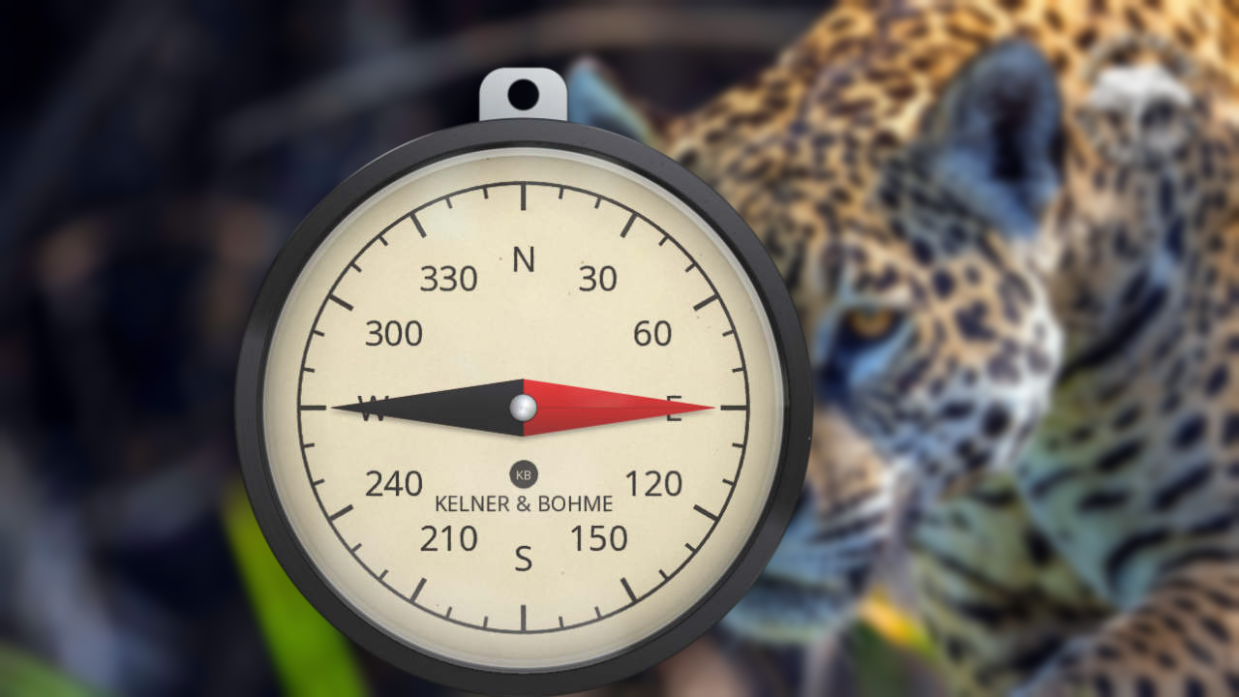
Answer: 90°
